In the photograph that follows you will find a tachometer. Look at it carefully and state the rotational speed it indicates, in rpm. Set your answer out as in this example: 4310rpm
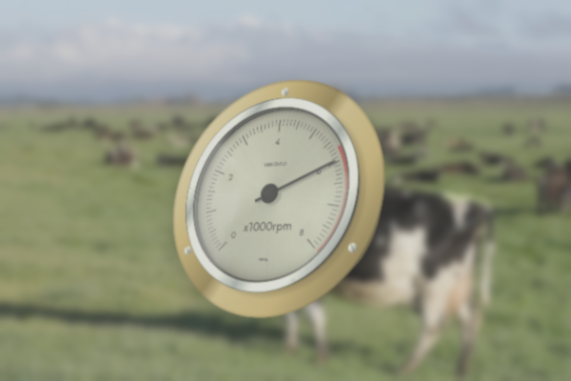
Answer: 6000rpm
